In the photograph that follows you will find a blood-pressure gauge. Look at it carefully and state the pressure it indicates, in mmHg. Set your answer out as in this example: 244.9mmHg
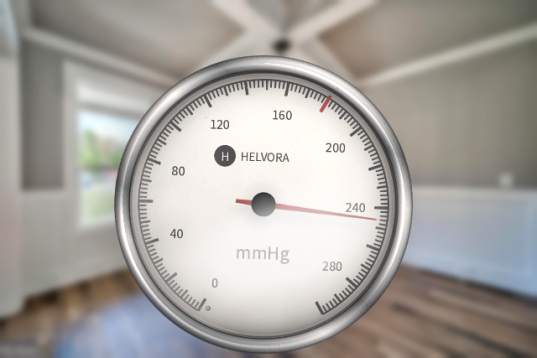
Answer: 246mmHg
